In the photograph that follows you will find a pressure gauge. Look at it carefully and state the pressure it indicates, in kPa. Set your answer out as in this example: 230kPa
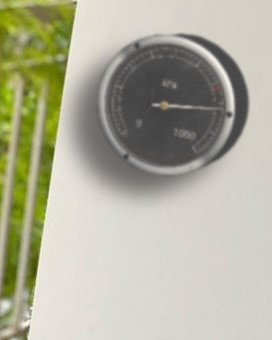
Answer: 800kPa
